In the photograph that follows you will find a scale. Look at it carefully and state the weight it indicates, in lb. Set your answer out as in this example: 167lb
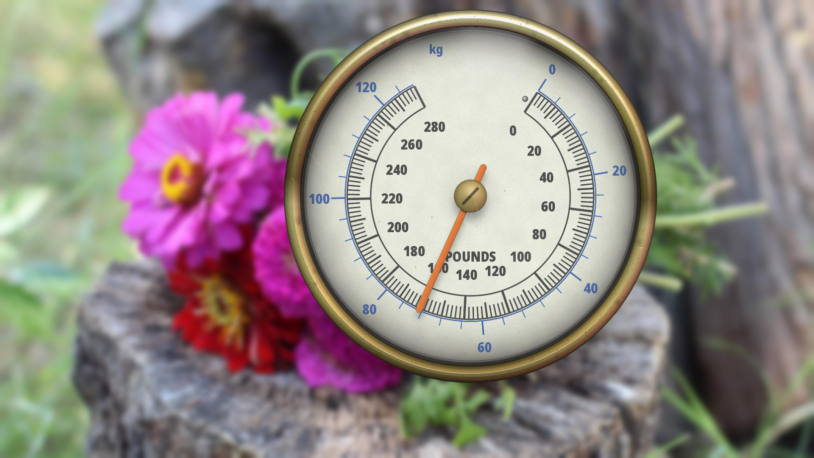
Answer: 160lb
